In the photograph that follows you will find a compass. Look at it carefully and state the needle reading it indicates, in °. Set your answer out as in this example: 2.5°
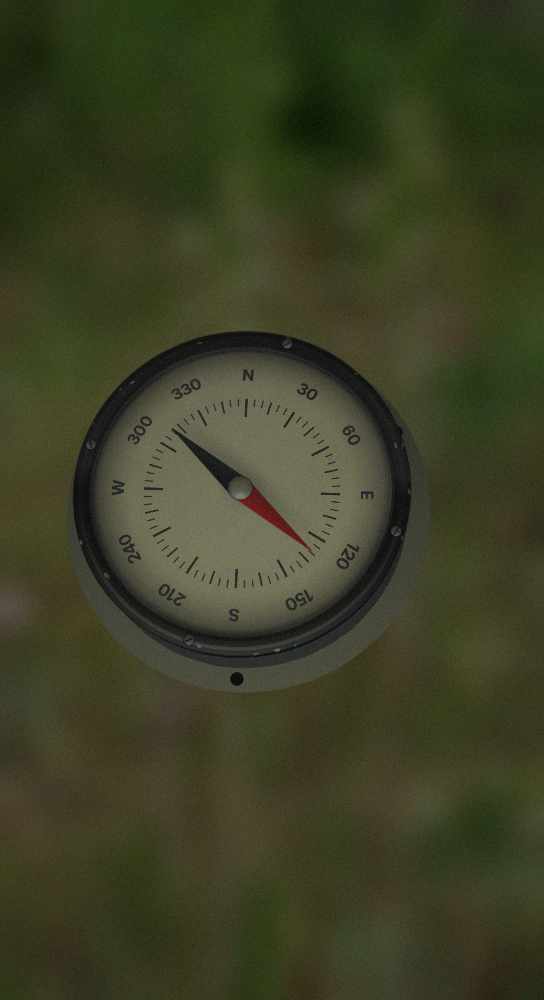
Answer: 130°
